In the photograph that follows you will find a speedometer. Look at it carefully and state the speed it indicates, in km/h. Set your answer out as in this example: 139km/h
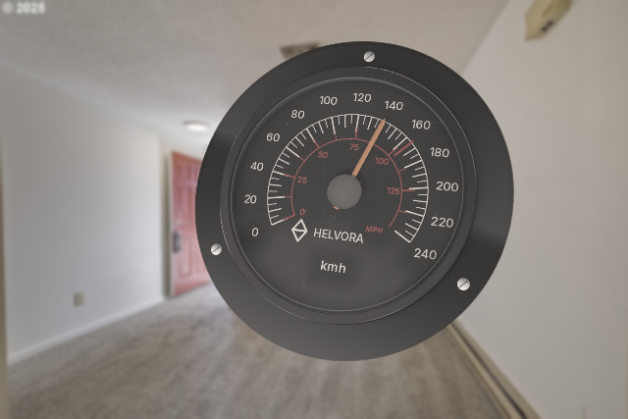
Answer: 140km/h
